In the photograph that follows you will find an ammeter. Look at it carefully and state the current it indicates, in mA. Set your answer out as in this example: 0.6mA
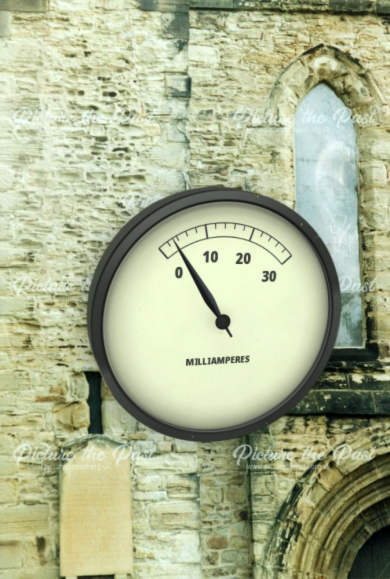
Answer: 3mA
